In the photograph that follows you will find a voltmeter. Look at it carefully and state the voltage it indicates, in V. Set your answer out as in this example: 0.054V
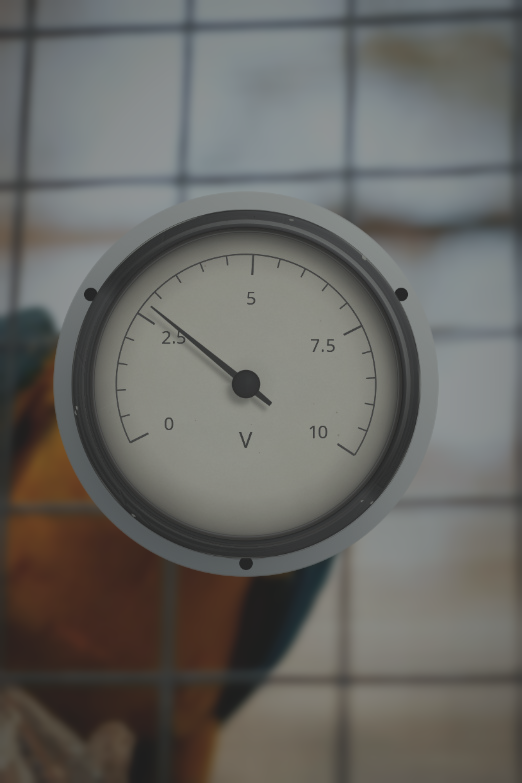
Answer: 2.75V
